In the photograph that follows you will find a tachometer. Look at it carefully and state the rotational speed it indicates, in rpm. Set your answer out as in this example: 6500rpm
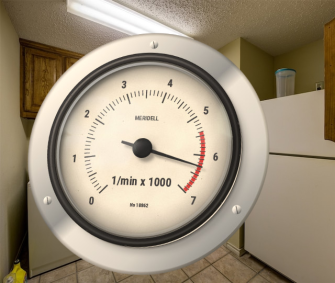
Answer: 6300rpm
